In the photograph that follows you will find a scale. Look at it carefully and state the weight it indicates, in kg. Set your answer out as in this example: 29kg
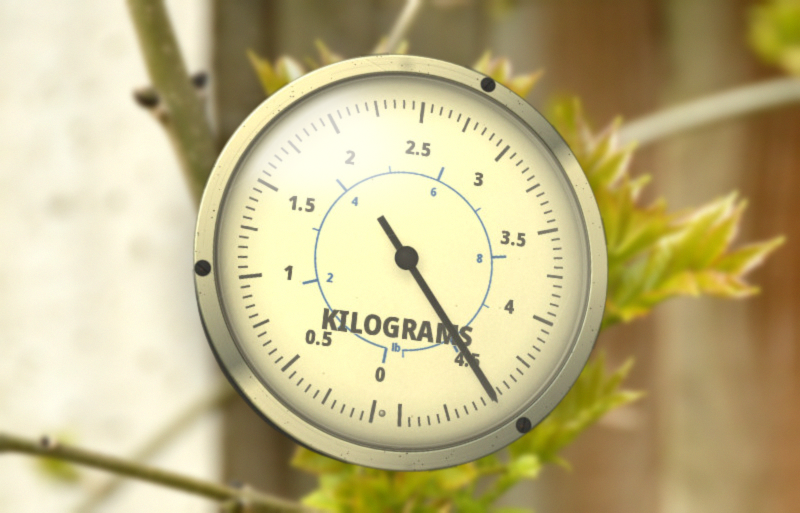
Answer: 4.5kg
